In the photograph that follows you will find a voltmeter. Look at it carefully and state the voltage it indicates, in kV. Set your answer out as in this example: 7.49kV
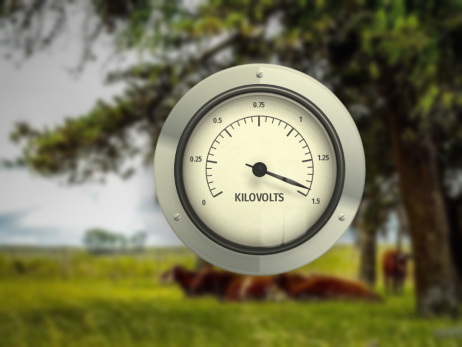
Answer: 1.45kV
